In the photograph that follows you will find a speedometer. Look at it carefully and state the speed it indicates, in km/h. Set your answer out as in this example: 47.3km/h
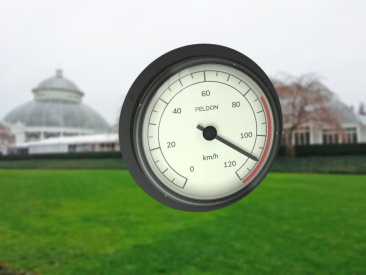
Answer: 110km/h
